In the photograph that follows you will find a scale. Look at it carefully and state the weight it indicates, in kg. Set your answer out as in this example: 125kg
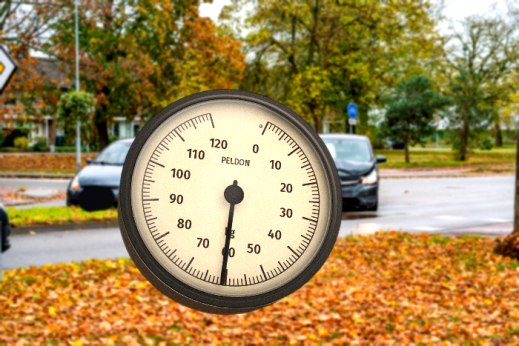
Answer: 61kg
